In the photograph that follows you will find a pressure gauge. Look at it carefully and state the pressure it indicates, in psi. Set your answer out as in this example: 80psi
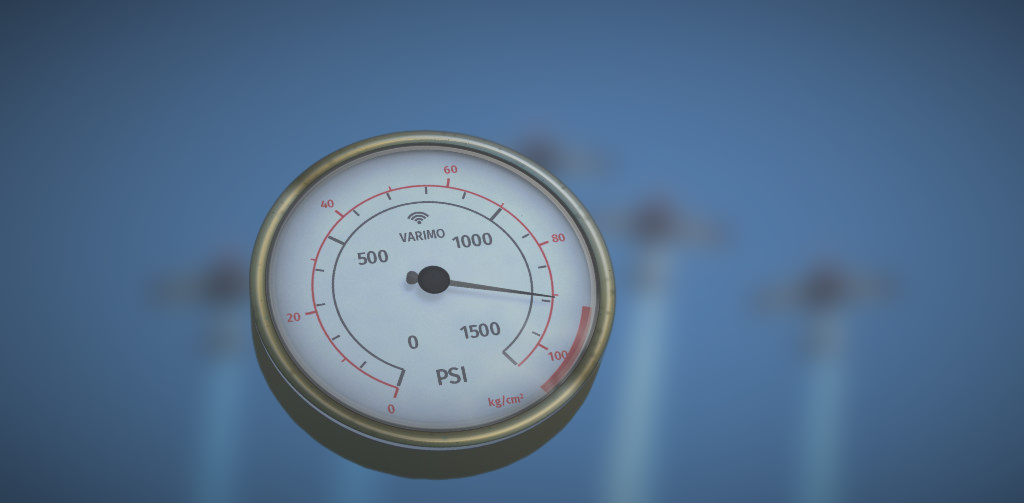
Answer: 1300psi
